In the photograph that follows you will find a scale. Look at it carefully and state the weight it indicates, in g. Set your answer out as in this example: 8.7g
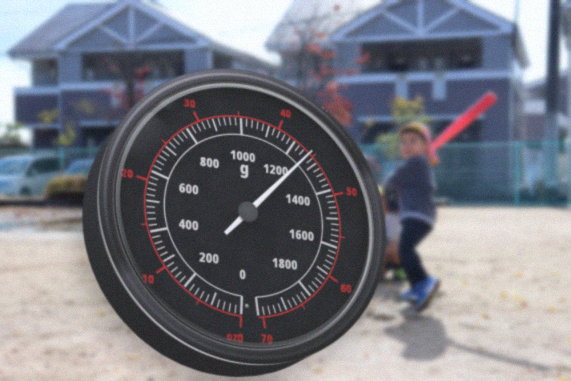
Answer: 1260g
